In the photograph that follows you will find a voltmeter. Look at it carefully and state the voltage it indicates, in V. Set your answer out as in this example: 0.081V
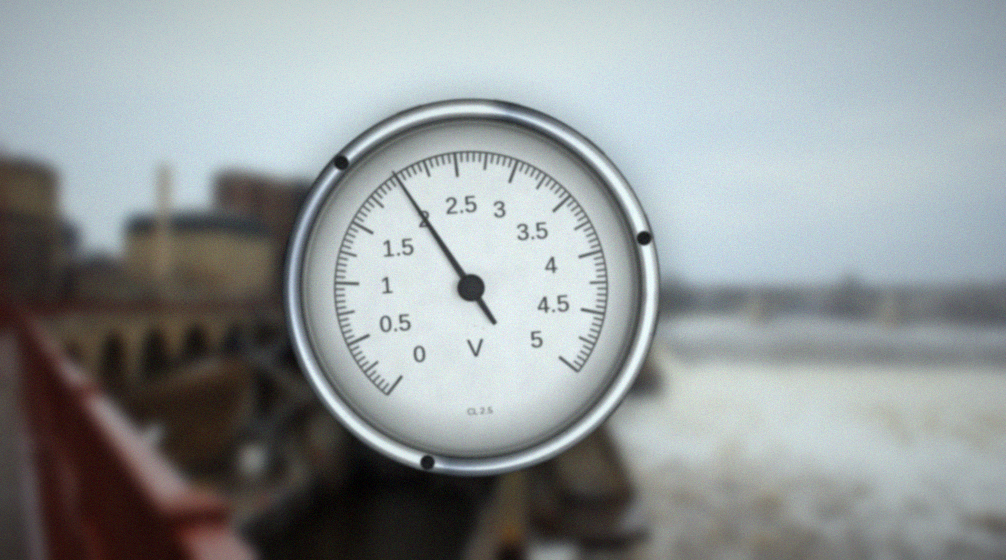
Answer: 2V
